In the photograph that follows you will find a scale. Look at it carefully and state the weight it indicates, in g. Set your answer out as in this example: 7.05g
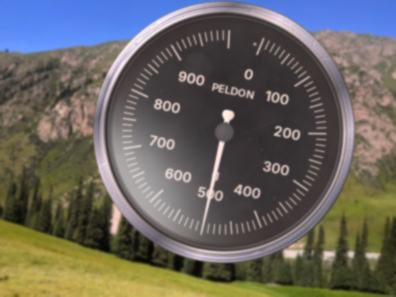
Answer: 500g
